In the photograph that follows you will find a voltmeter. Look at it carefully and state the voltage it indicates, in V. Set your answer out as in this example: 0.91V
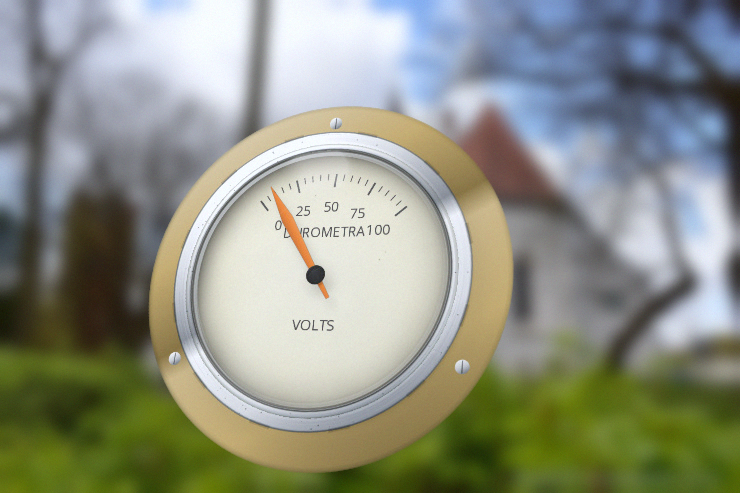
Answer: 10V
